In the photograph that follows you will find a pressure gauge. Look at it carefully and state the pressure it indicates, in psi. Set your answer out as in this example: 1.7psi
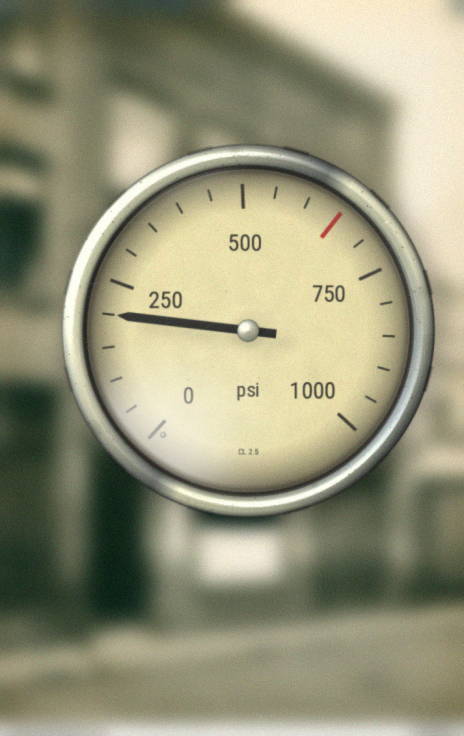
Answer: 200psi
